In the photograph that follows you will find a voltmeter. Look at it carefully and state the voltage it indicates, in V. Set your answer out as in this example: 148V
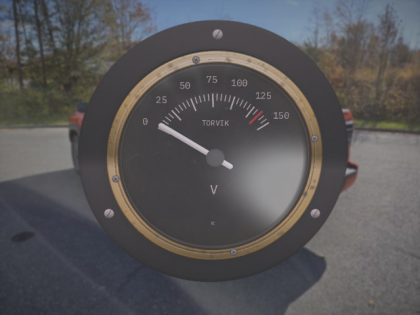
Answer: 5V
